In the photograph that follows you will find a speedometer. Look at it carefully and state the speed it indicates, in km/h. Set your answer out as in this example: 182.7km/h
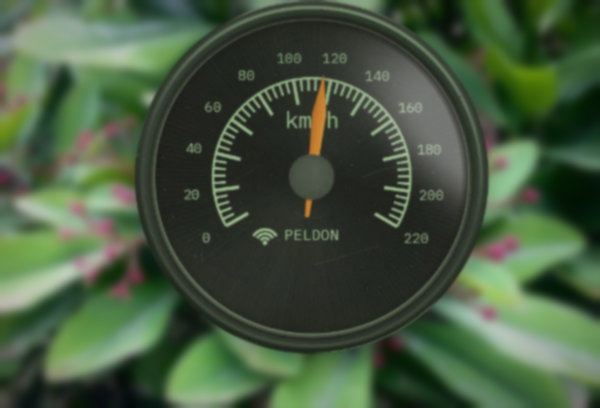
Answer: 116km/h
